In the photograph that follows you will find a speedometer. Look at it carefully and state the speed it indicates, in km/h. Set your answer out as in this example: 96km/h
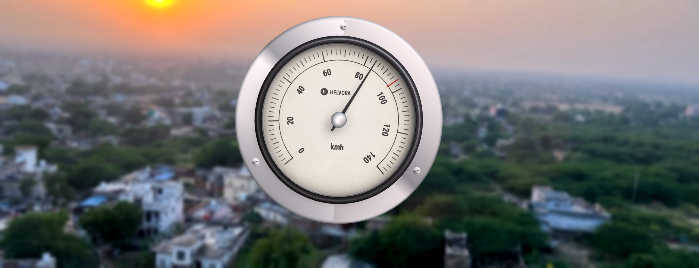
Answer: 84km/h
